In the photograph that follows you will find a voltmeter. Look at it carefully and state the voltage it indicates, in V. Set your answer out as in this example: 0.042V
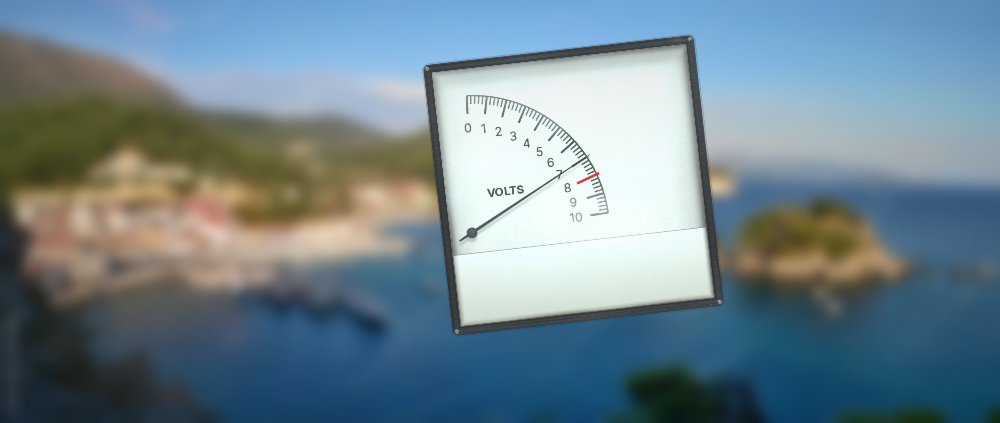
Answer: 7V
